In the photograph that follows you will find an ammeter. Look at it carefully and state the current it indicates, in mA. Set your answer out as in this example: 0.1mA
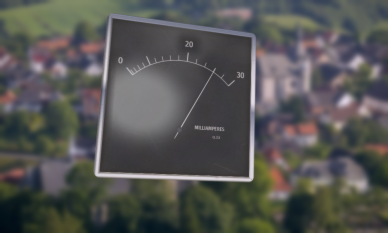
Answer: 26mA
